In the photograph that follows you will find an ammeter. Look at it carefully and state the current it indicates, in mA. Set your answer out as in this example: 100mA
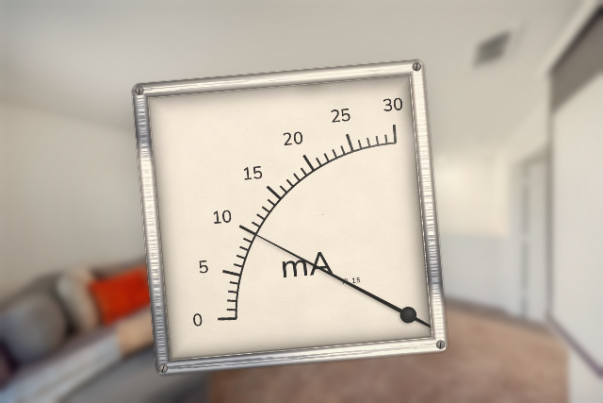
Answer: 10mA
